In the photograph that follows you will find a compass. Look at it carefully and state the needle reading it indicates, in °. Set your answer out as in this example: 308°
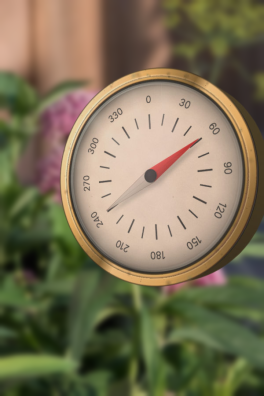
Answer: 60°
